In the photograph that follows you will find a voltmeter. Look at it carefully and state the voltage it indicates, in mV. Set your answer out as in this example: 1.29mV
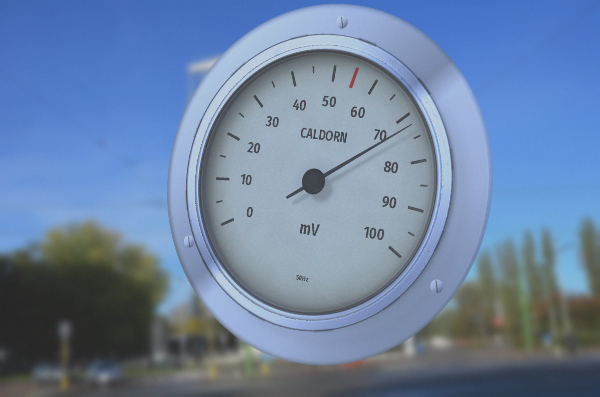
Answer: 72.5mV
